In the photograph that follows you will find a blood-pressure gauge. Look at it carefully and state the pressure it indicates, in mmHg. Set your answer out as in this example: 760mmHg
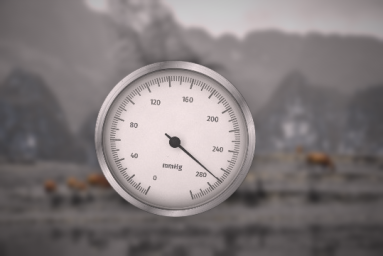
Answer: 270mmHg
